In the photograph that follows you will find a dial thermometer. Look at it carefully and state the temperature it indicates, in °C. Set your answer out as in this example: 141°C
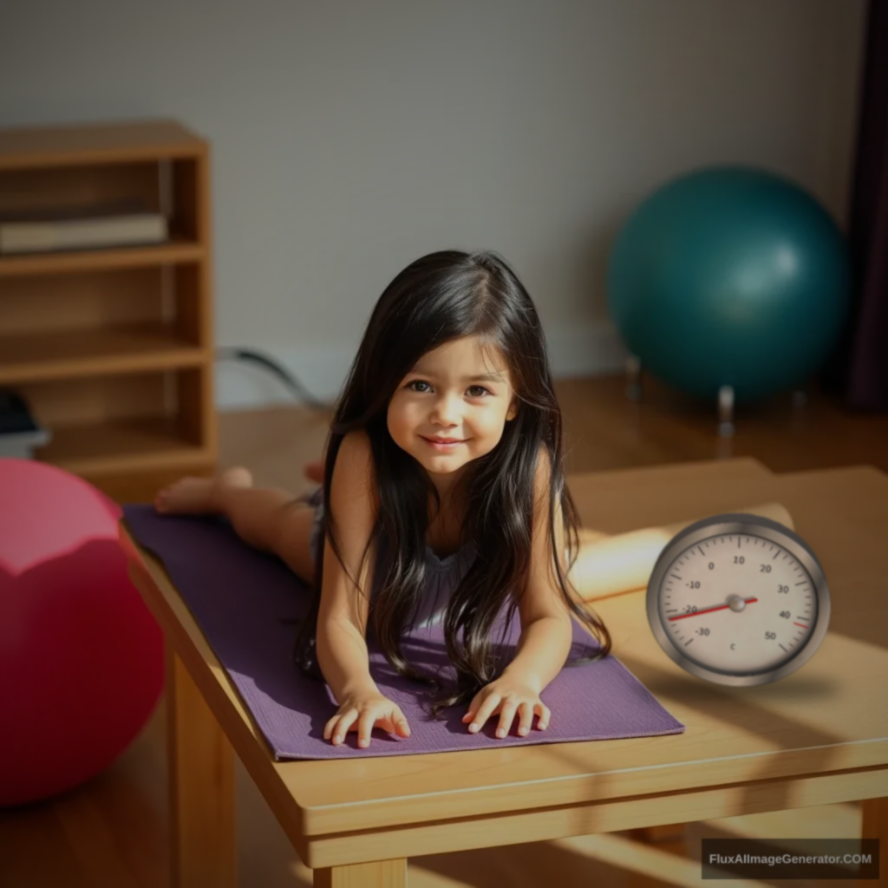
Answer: -22°C
